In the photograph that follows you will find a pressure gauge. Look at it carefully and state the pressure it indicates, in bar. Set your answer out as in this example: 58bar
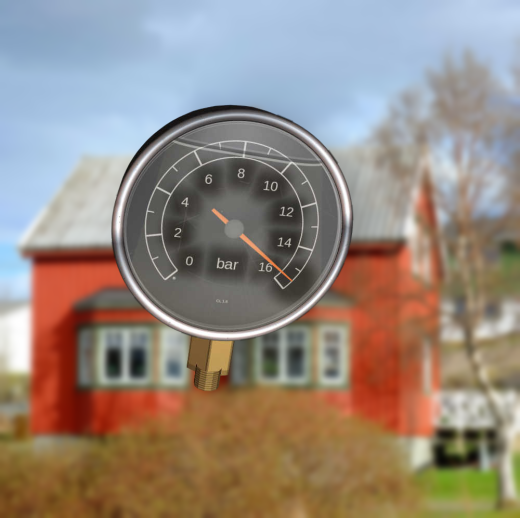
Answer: 15.5bar
